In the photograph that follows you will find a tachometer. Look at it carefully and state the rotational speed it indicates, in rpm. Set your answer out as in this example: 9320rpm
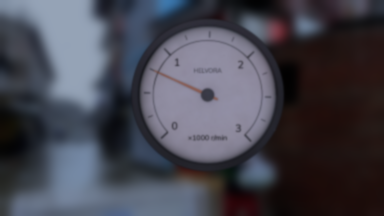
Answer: 750rpm
